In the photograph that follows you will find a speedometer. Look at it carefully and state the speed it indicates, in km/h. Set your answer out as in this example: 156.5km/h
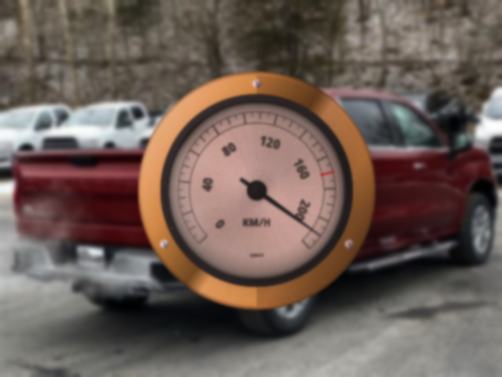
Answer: 210km/h
